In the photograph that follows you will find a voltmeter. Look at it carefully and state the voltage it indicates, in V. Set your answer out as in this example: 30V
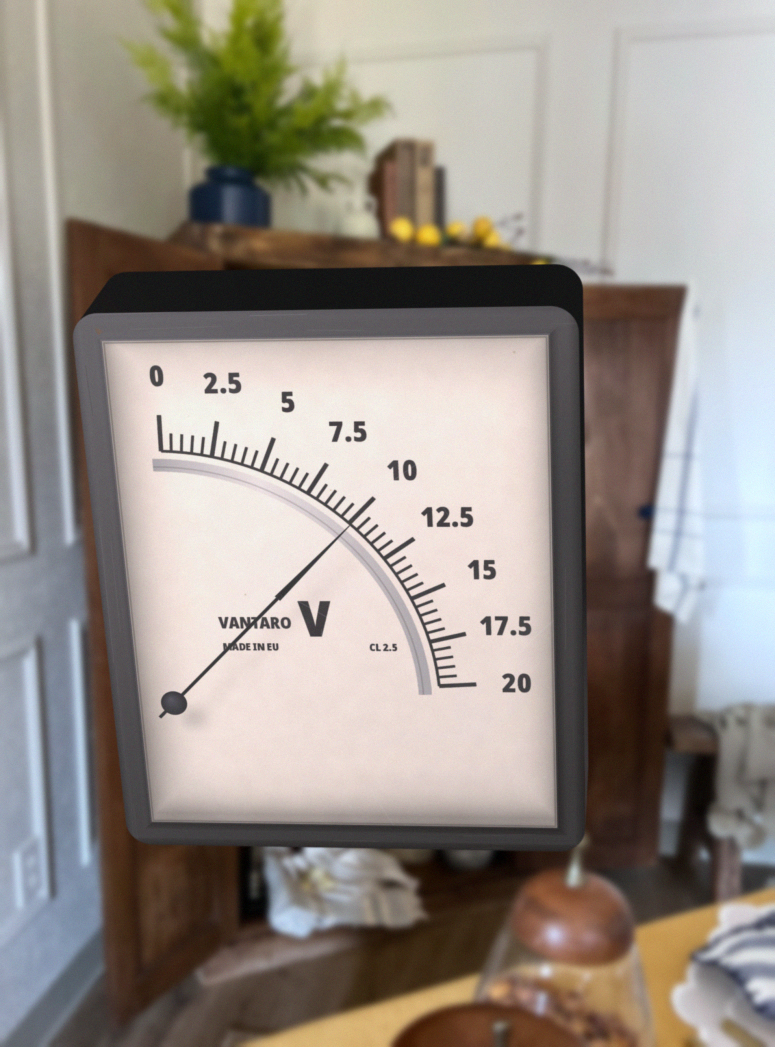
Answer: 10V
